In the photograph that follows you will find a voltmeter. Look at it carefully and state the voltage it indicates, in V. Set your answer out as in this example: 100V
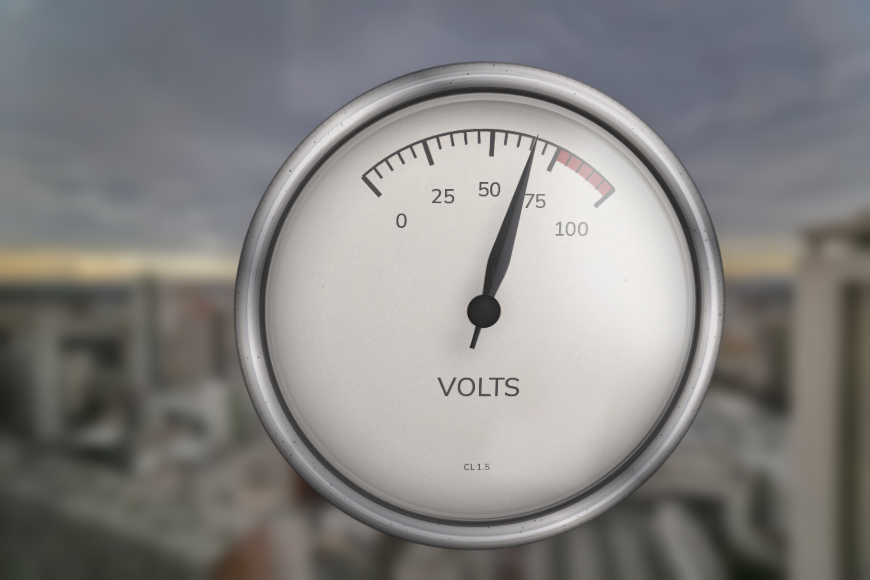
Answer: 65V
